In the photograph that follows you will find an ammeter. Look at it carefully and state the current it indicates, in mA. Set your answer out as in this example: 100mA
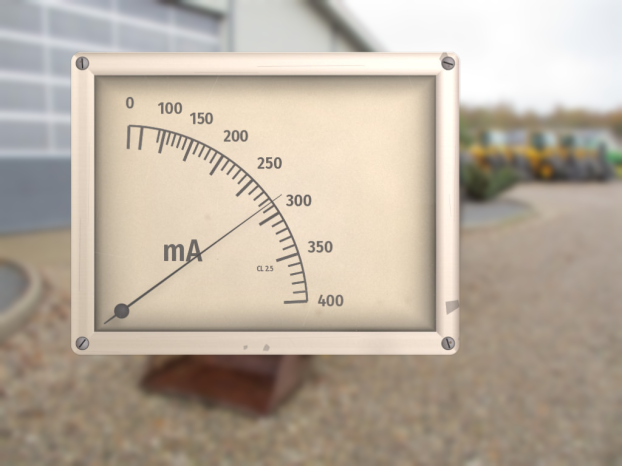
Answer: 285mA
